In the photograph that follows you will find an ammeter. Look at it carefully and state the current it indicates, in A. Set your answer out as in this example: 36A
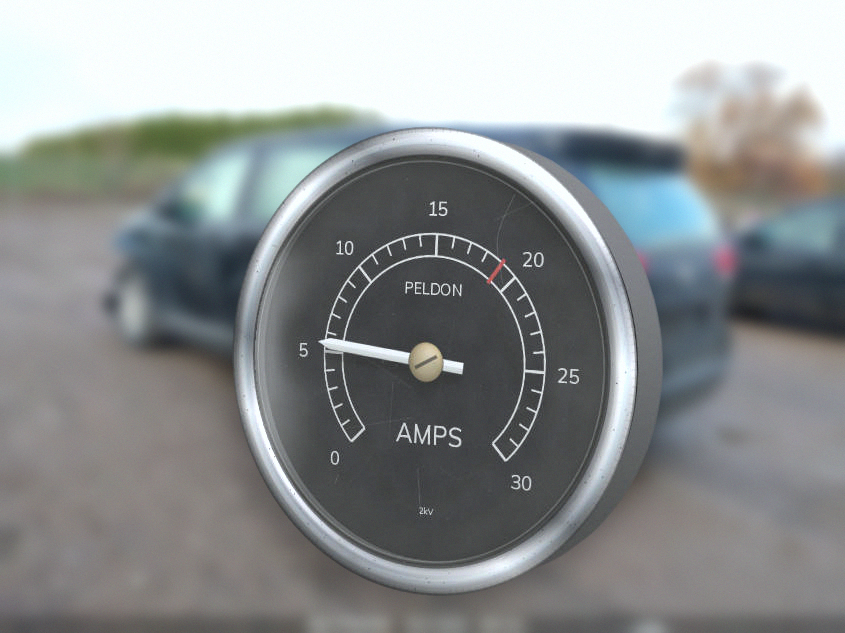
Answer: 5.5A
